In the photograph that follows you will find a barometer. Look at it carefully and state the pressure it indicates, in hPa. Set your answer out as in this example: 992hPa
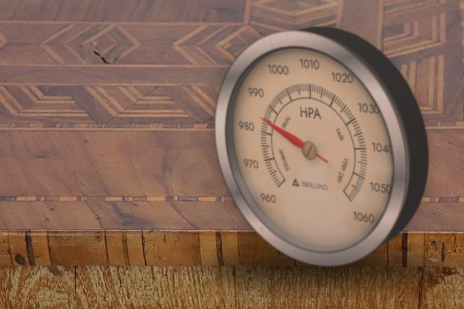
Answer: 985hPa
